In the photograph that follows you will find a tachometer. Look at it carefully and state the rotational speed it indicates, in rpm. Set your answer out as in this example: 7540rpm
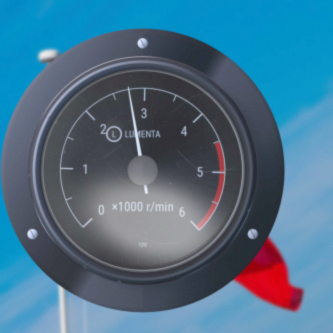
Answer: 2750rpm
